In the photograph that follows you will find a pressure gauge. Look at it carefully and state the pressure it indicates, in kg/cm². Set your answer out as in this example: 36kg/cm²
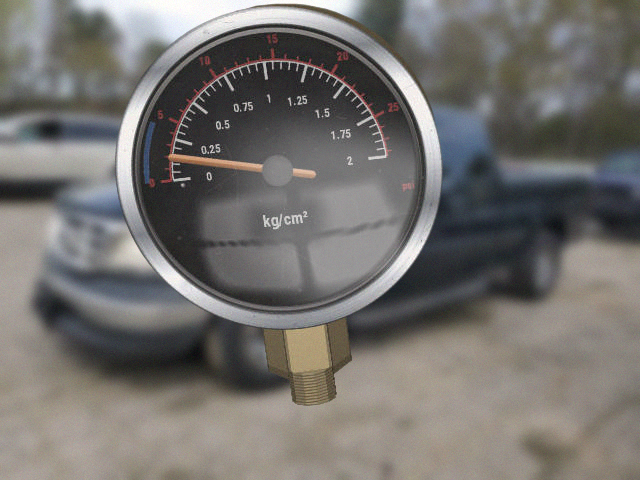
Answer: 0.15kg/cm²
